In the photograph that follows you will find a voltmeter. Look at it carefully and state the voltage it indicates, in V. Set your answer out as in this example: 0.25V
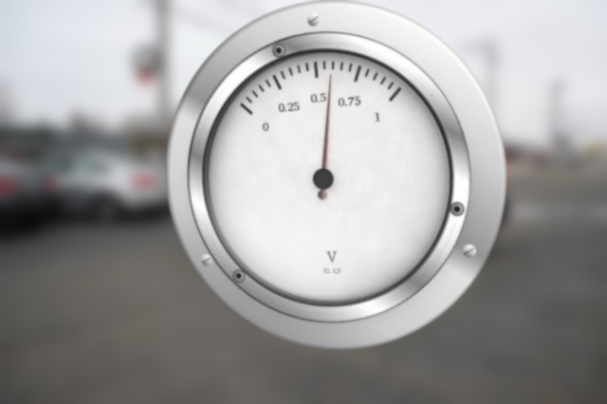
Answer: 0.6V
